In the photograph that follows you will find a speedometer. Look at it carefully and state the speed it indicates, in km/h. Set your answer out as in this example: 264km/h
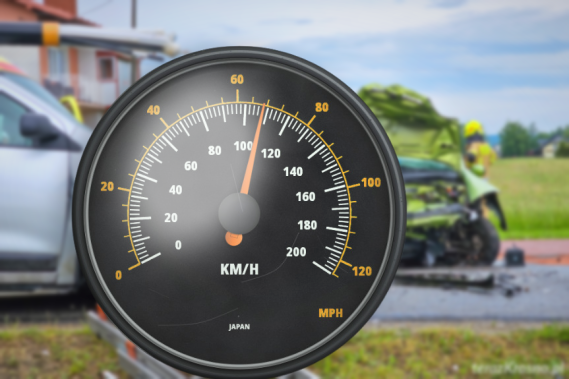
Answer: 108km/h
